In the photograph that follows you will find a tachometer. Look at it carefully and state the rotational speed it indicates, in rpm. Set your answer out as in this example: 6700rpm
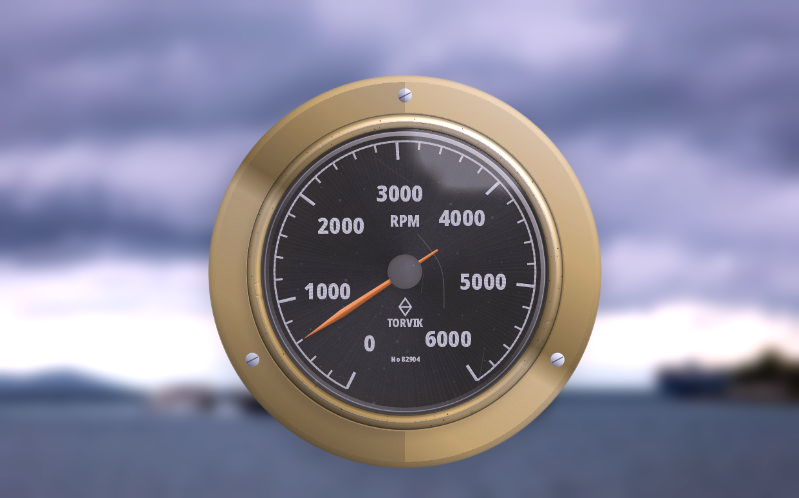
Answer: 600rpm
